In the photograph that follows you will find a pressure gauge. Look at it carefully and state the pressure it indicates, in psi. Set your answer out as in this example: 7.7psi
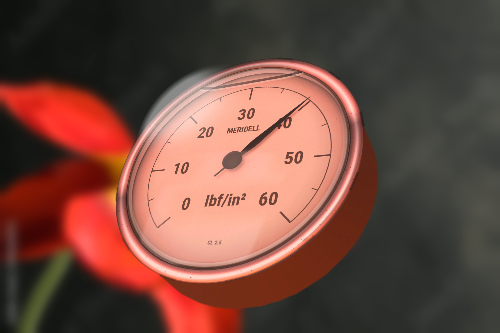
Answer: 40psi
